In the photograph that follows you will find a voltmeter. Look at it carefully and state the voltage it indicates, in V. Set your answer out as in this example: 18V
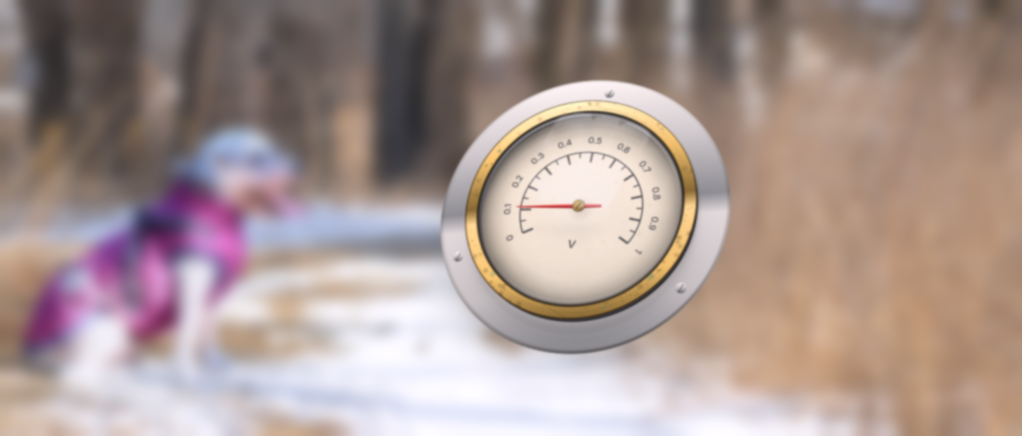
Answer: 0.1V
